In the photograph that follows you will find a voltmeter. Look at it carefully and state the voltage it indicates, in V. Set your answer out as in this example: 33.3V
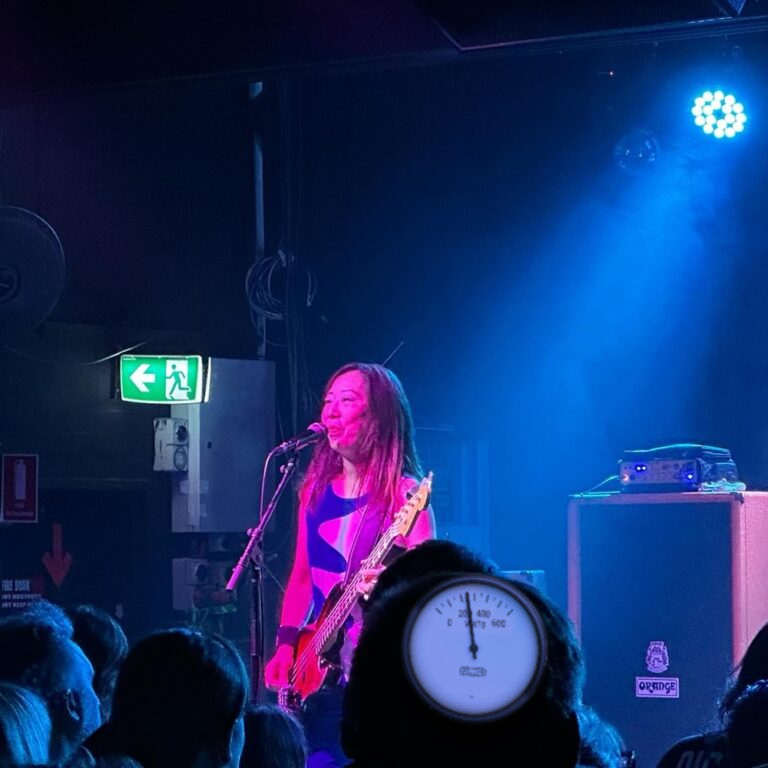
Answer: 250V
